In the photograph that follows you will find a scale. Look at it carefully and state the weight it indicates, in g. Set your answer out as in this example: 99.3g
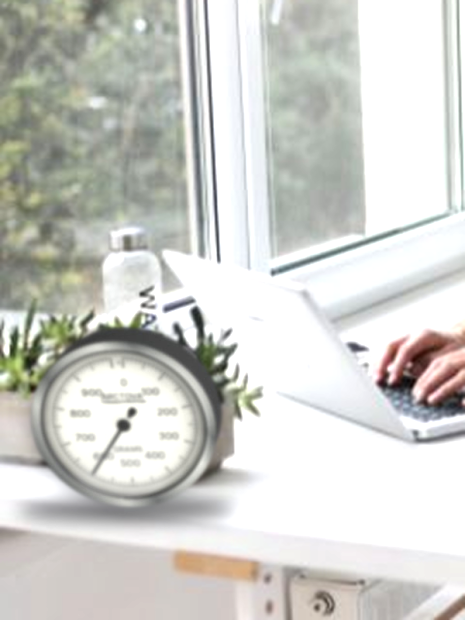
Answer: 600g
